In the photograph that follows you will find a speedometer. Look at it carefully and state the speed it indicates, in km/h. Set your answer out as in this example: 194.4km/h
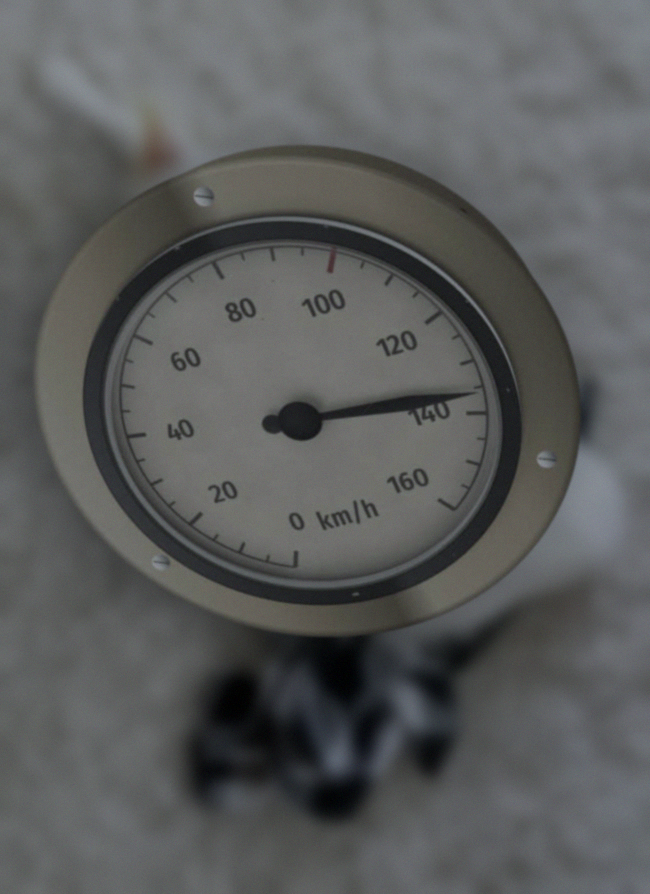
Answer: 135km/h
